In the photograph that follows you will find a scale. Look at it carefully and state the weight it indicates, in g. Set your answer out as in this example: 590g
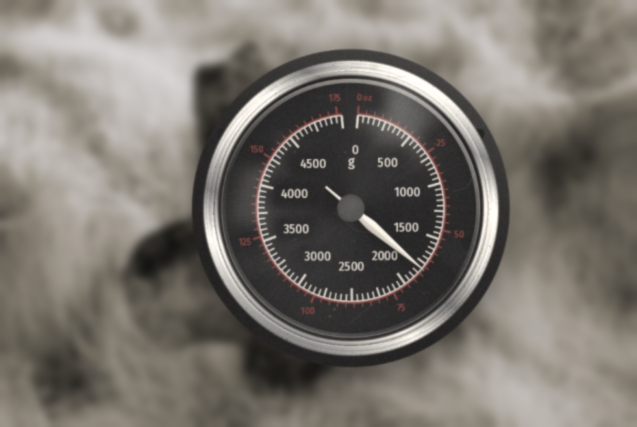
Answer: 1800g
